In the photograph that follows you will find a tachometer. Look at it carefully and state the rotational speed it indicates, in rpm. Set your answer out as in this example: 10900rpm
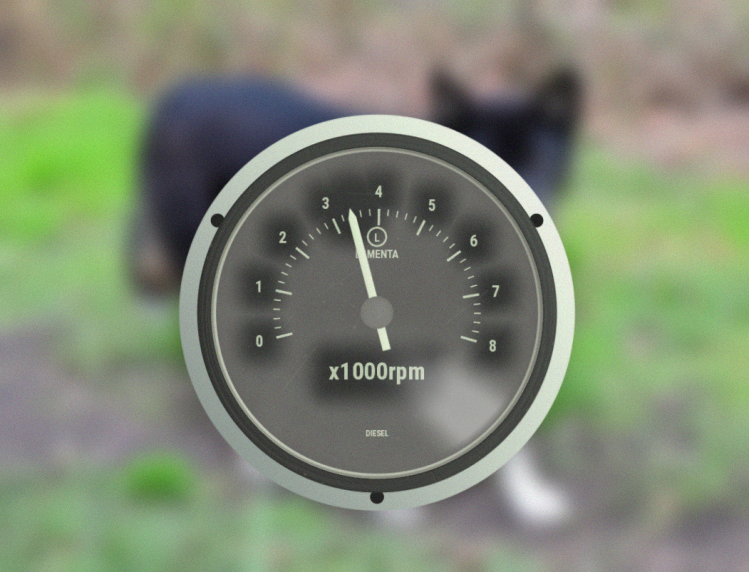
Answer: 3400rpm
